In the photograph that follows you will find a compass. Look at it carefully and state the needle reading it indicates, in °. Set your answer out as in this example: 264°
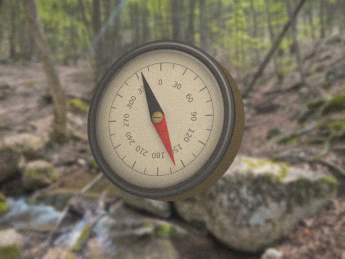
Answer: 157.5°
